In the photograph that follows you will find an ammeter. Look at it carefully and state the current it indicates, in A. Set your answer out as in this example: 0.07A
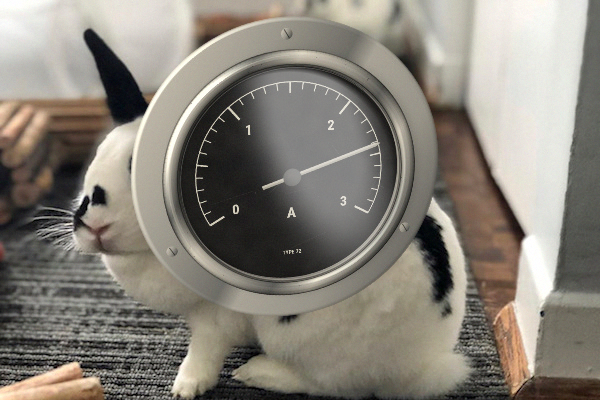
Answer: 2.4A
